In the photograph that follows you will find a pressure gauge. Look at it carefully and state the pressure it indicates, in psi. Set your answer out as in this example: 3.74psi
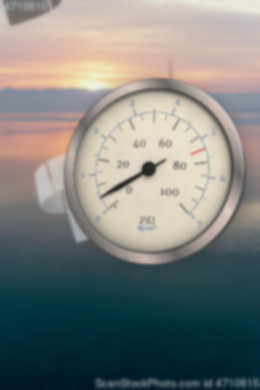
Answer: 5psi
